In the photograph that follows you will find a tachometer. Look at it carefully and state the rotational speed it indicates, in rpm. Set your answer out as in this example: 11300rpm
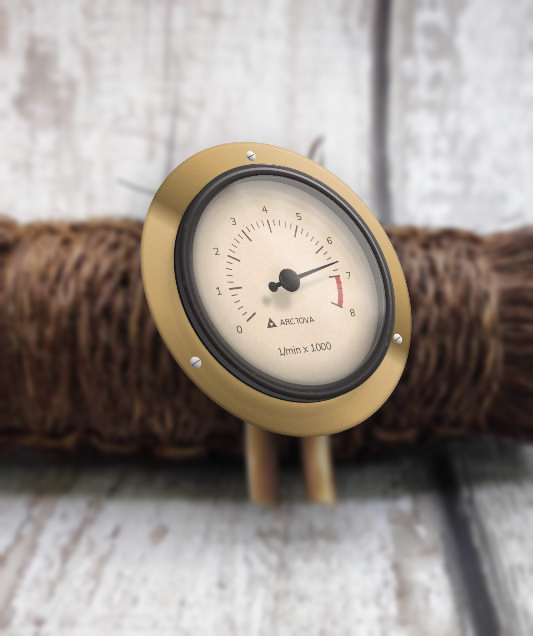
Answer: 6600rpm
